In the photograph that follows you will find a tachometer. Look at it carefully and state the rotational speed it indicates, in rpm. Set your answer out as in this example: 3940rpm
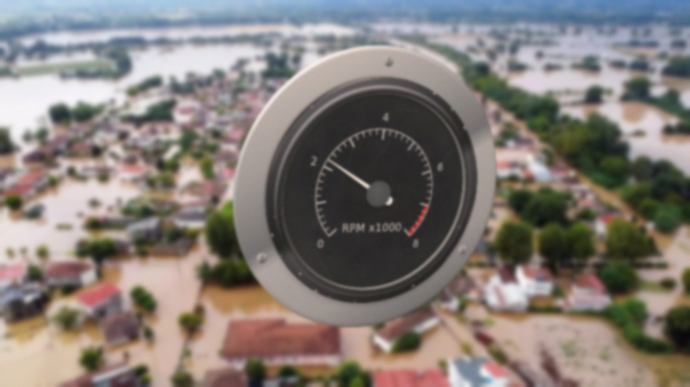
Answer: 2200rpm
